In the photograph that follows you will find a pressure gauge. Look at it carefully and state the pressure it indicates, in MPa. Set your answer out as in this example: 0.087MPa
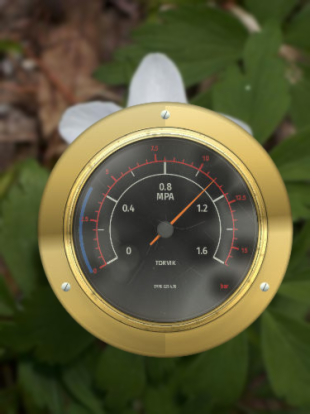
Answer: 1.1MPa
